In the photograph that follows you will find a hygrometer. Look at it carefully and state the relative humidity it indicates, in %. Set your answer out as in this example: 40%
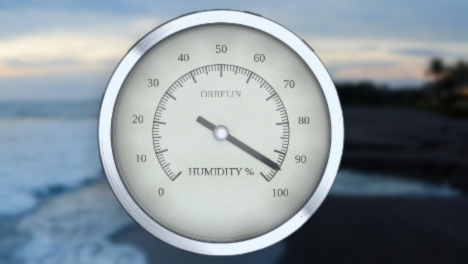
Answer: 95%
